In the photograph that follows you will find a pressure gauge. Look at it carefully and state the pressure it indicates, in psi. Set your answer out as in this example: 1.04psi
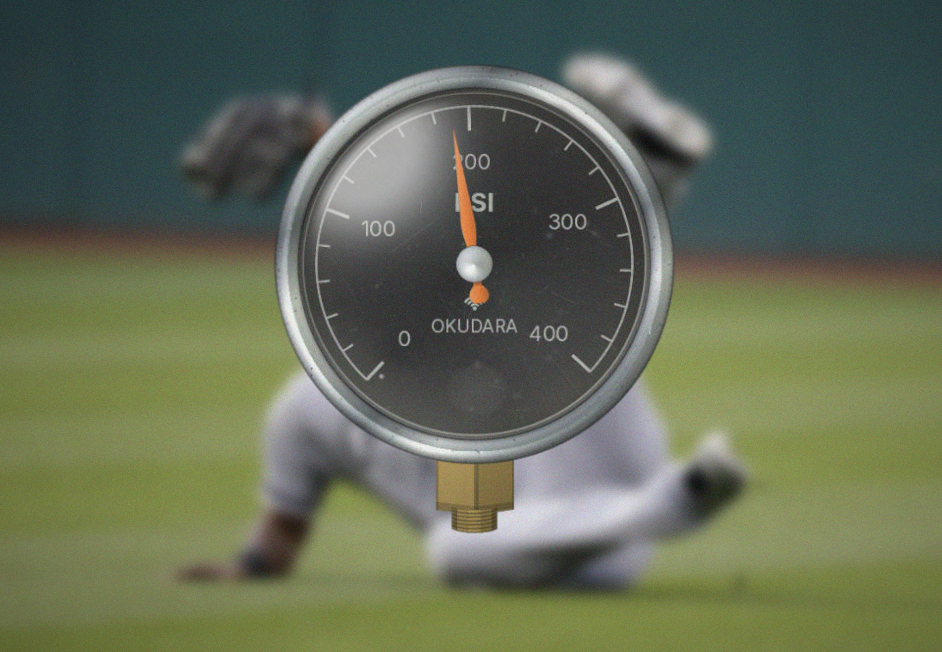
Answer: 190psi
